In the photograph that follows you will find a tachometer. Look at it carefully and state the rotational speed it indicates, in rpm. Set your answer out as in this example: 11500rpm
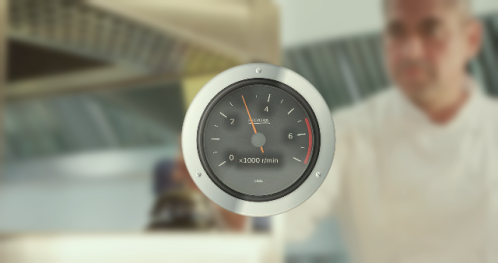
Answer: 3000rpm
